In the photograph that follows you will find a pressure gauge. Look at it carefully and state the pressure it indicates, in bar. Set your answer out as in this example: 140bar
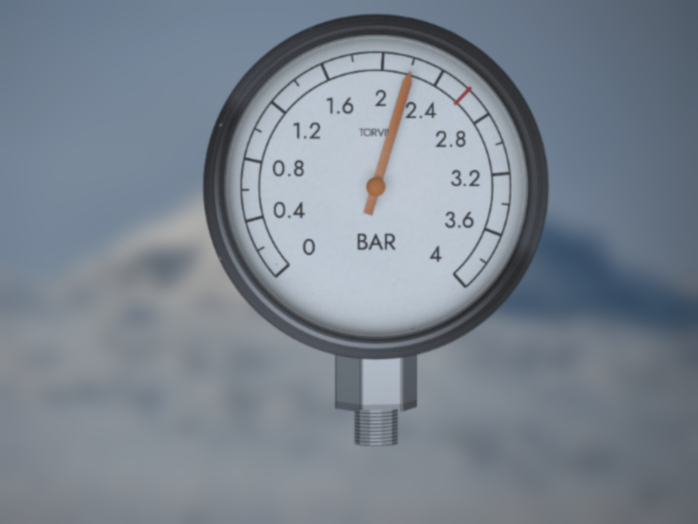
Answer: 2.2bar
